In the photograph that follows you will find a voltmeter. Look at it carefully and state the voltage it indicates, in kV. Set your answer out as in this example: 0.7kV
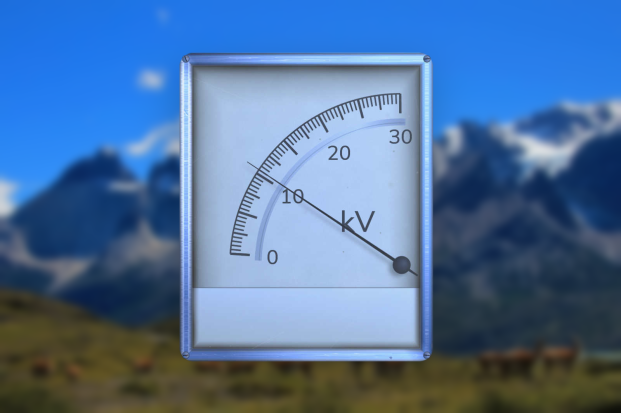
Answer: 10.5kV
